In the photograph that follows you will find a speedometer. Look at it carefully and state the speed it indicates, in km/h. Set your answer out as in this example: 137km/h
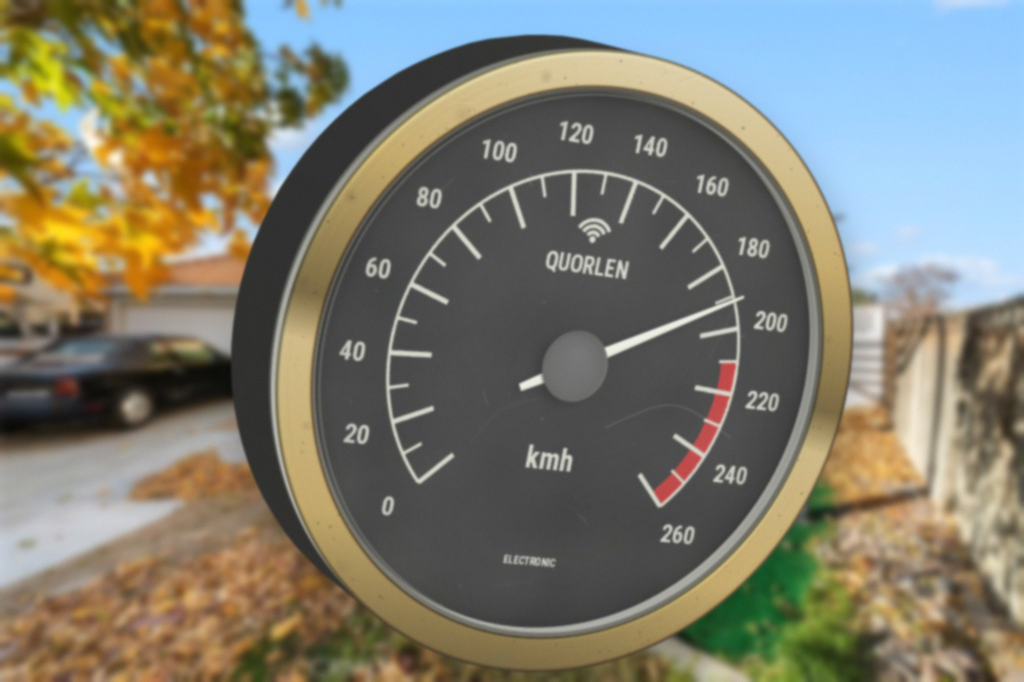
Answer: 190km/h
